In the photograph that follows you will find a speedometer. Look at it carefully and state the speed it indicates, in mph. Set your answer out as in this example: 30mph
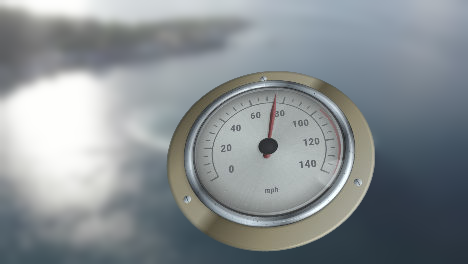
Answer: 75mph
